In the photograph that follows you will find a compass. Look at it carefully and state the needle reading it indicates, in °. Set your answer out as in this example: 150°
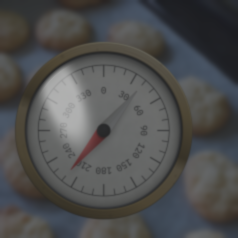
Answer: 220°
